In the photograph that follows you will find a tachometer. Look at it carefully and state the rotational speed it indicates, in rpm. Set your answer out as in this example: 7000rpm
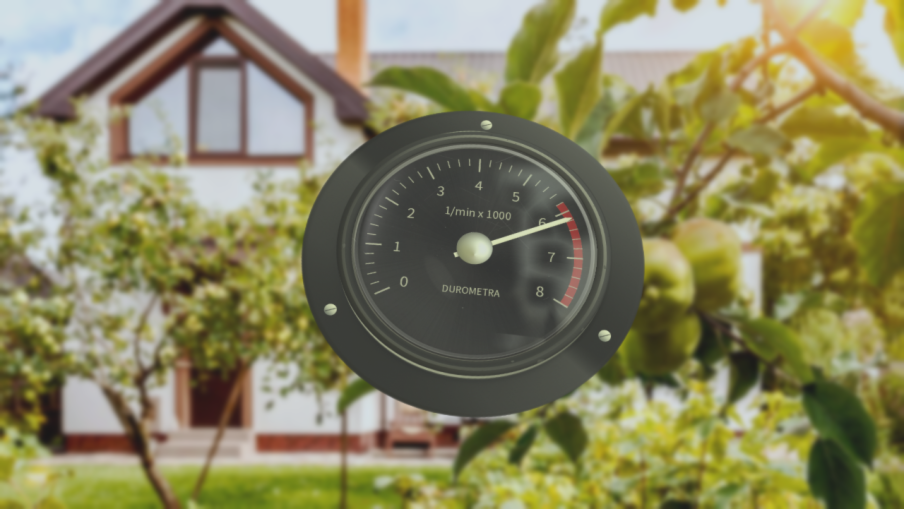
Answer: 6200rpm
